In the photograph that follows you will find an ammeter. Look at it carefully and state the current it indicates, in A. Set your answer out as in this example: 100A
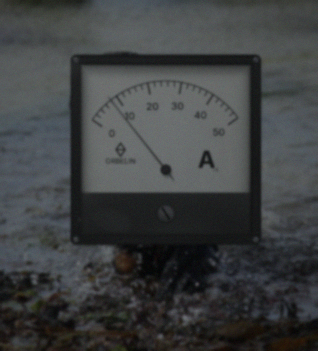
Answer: 8A
